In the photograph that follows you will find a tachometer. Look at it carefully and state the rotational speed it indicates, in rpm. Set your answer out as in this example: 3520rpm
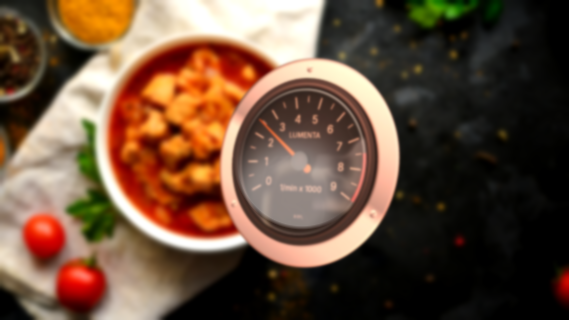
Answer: 2500rpm
